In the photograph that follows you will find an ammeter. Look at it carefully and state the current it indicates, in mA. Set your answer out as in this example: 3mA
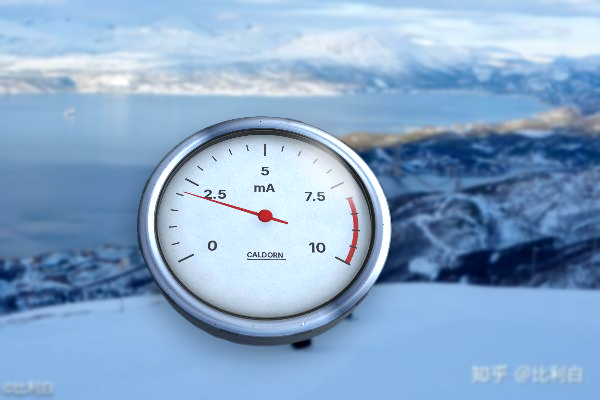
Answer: 2mA
